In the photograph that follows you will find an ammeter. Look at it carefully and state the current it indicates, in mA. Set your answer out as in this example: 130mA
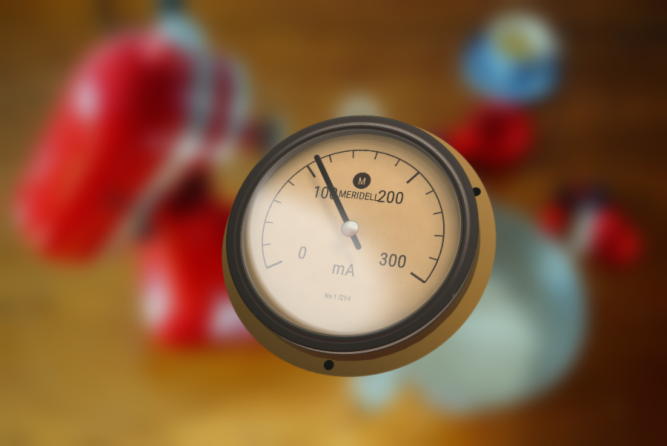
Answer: 110mA
